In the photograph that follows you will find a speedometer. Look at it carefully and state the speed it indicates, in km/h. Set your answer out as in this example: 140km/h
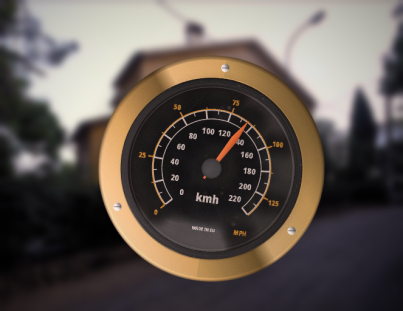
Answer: 135km/h
